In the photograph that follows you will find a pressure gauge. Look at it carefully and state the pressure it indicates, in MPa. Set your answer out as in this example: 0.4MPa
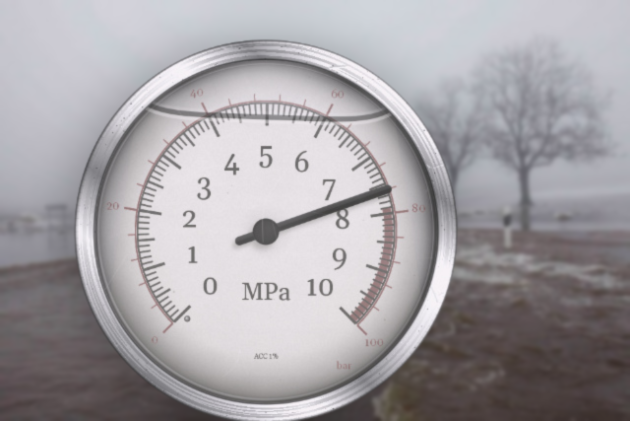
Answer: 7.6MPa
